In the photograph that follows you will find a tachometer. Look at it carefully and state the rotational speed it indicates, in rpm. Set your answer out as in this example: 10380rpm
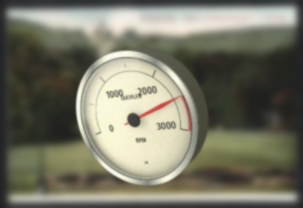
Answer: 2500rpm
